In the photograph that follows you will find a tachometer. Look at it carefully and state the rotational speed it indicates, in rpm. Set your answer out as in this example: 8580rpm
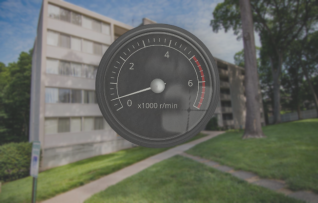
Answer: 400rpm
